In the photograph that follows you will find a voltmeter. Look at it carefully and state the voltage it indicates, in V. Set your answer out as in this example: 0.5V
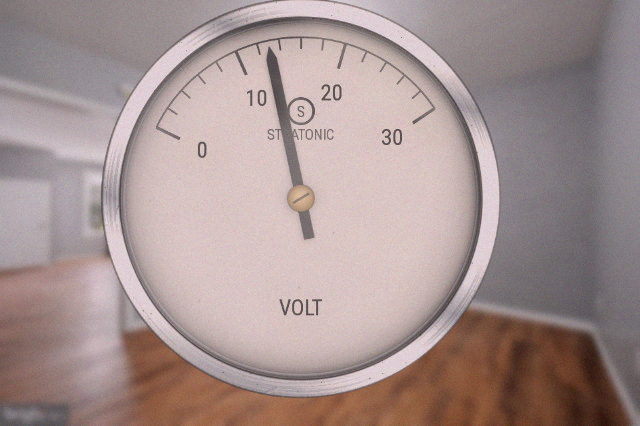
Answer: 13V
